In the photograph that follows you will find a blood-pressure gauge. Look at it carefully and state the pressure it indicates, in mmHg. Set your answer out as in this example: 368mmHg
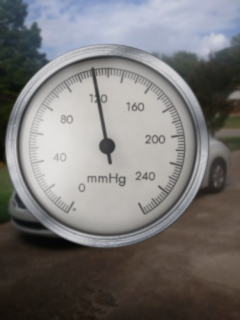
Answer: 120mmHg
